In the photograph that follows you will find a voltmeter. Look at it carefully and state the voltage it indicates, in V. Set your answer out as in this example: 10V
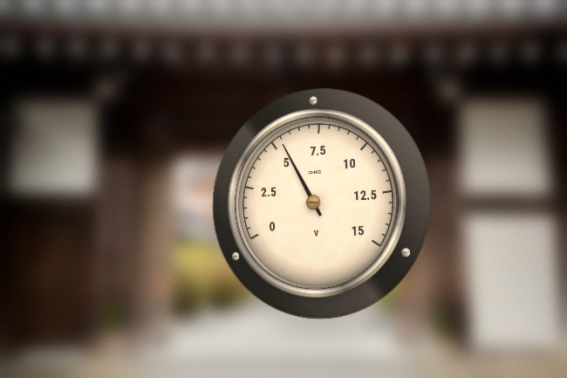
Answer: 5.5V
